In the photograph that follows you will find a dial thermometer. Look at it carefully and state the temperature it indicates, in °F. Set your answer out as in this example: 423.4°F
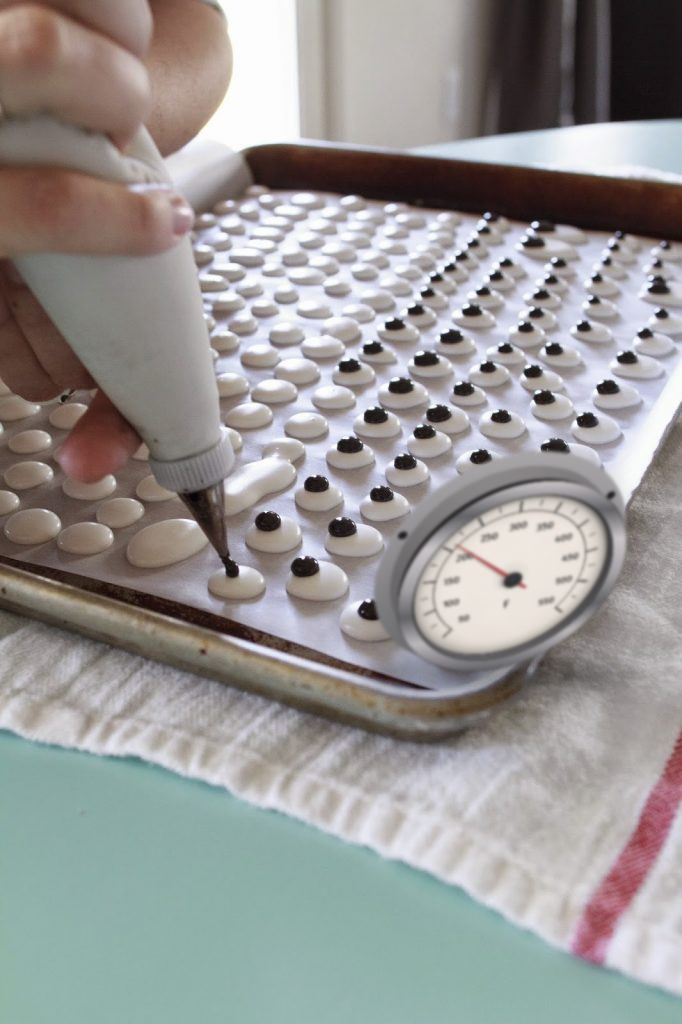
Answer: 212.5°F
